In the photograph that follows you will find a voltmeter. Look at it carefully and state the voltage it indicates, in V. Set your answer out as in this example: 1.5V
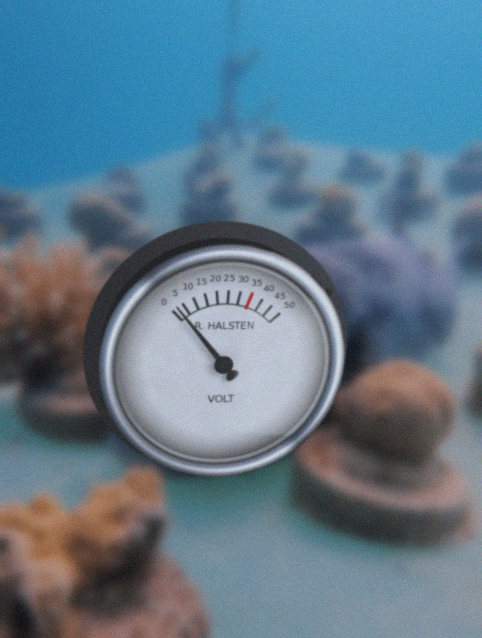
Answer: 2.5V
